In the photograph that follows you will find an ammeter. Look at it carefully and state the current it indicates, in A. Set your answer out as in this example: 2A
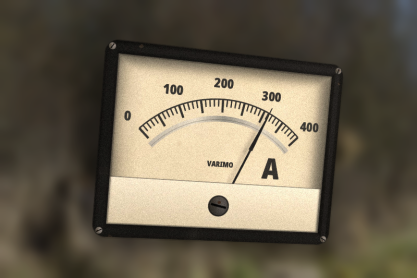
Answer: 310A
